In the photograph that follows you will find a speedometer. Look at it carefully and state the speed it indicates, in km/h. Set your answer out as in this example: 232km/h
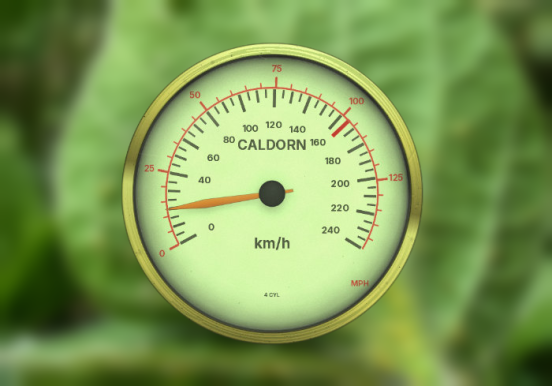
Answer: 20km/h
